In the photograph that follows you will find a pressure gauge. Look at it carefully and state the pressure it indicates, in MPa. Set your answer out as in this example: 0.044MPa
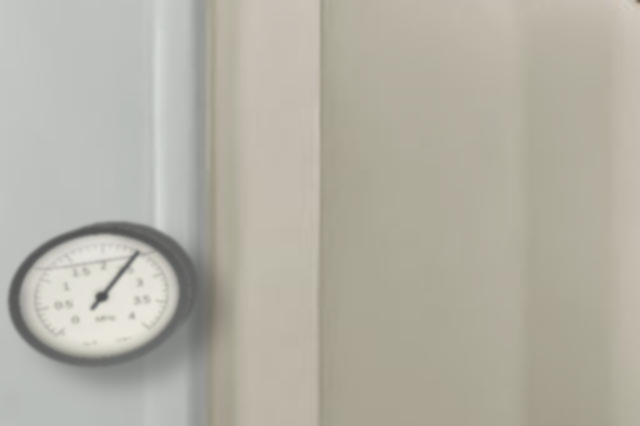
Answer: 2.5MPa
